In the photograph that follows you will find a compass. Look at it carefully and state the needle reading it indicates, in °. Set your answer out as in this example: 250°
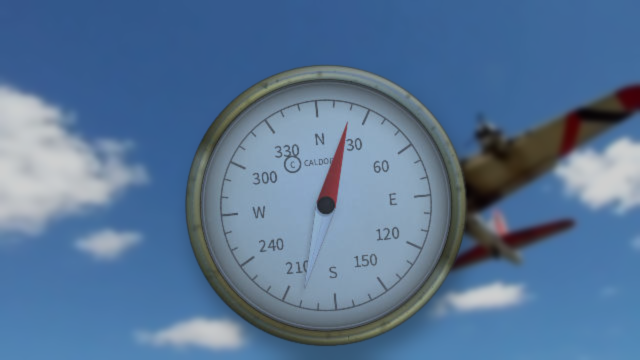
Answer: 20°
